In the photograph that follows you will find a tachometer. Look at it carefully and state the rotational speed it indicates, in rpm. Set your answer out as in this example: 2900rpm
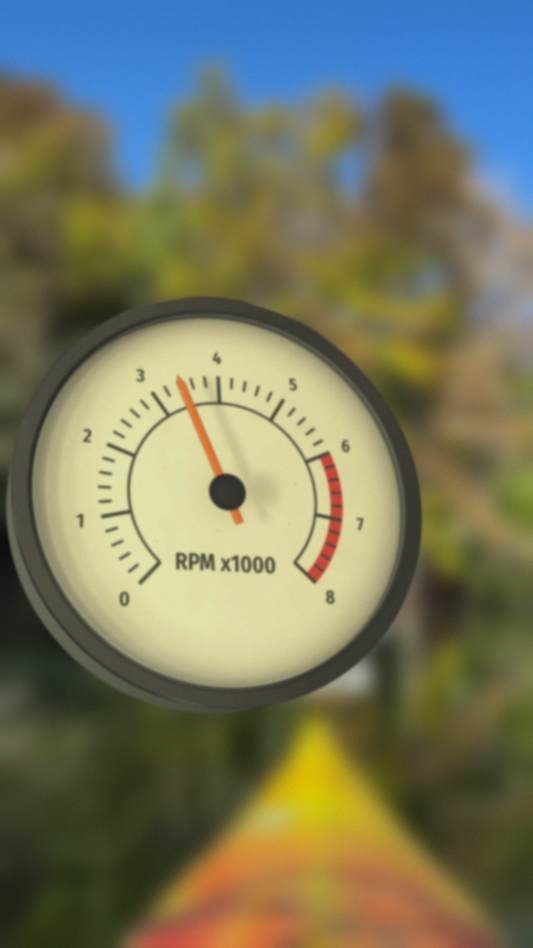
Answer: 3400rpm
